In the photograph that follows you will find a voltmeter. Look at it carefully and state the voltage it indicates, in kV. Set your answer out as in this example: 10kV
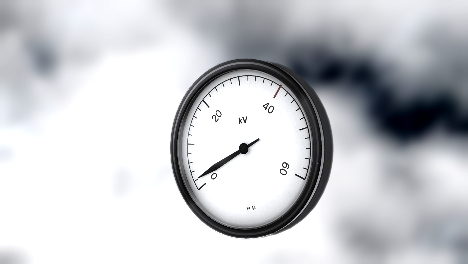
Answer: 2kV
